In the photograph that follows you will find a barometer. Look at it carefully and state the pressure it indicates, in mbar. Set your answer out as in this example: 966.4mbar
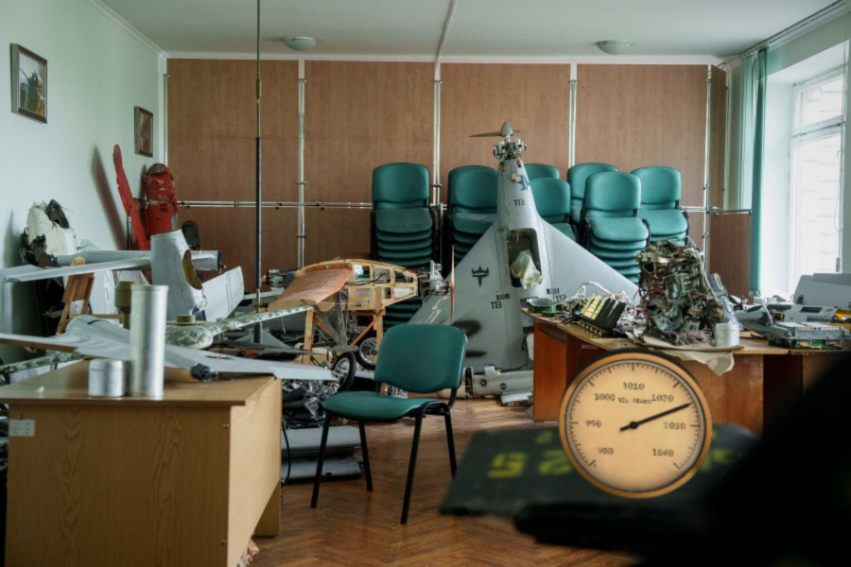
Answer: 1025mbar
